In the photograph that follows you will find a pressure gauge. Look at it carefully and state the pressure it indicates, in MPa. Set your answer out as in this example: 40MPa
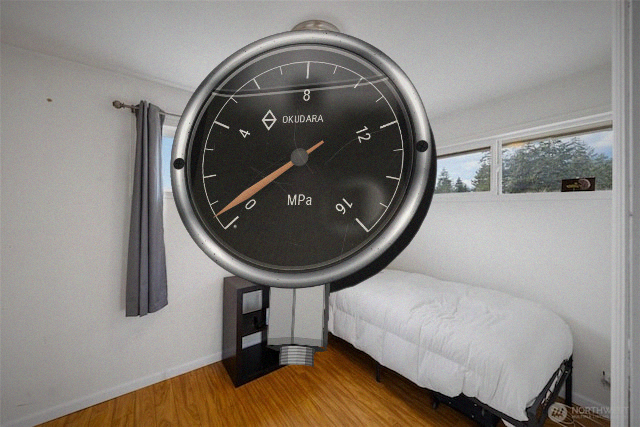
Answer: 0.5MPa
